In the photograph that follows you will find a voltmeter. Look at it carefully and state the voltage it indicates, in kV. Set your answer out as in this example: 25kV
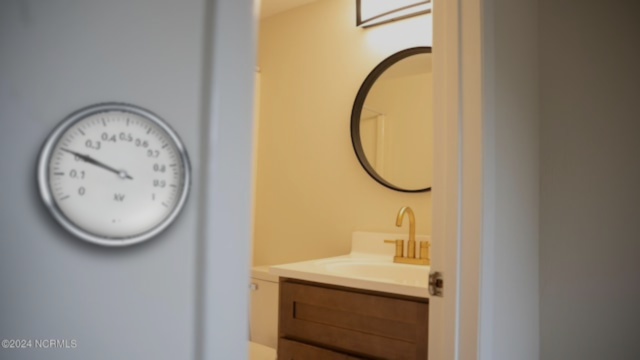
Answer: 0.2kV
